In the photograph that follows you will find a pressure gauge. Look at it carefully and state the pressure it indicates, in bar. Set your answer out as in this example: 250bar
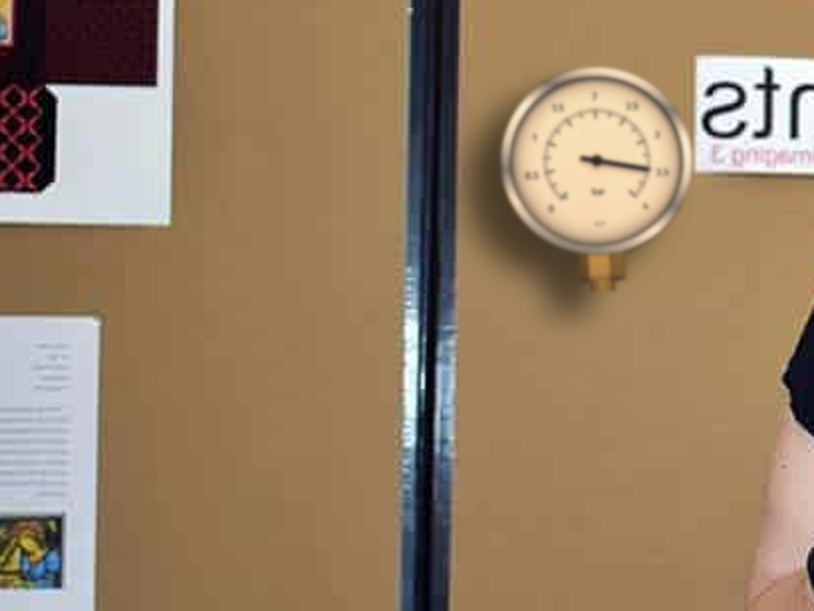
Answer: 3.5bar
